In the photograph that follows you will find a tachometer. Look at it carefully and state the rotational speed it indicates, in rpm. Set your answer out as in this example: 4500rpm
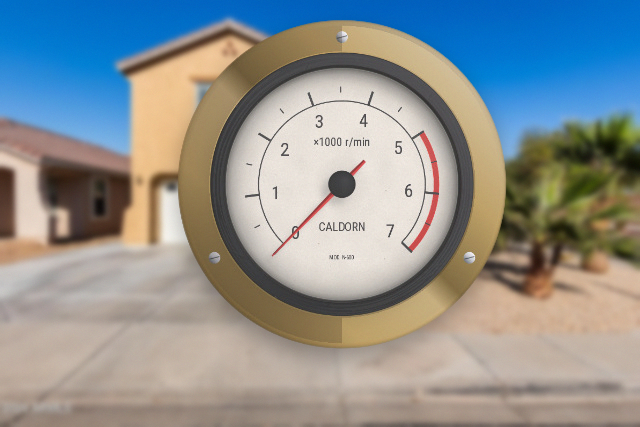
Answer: 0rpm
